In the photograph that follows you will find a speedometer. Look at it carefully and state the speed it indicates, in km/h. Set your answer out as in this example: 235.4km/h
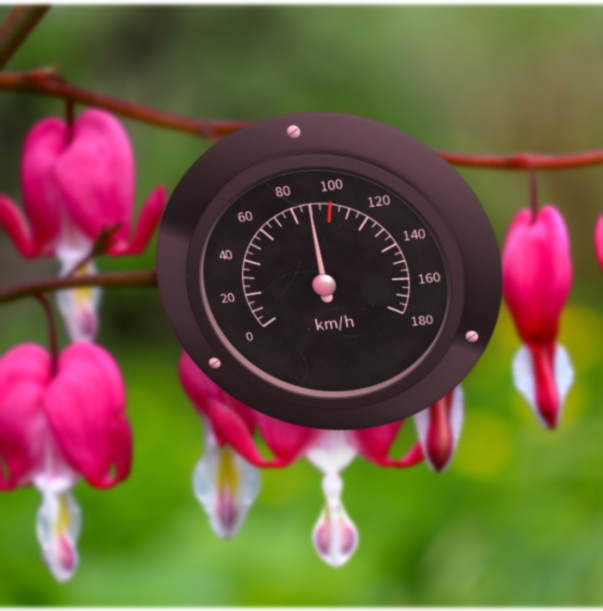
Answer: 90km/h
